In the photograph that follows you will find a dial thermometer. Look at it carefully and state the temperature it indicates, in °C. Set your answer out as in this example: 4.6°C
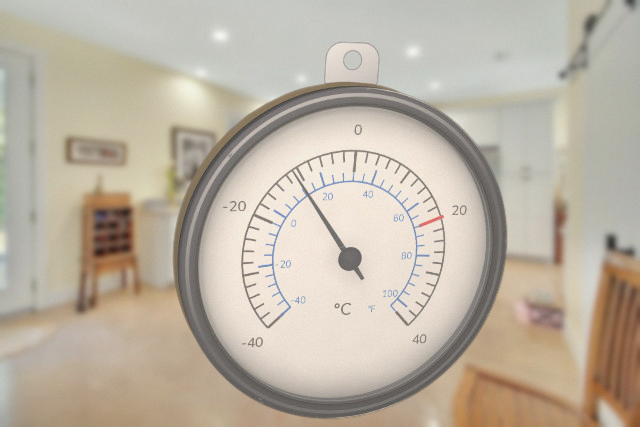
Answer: -11°C
